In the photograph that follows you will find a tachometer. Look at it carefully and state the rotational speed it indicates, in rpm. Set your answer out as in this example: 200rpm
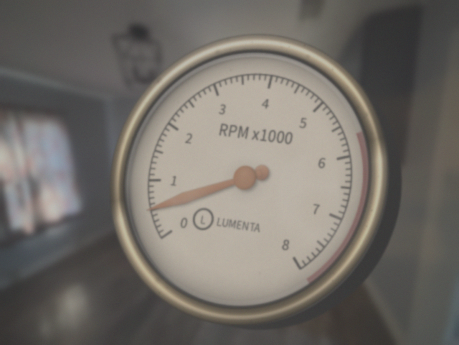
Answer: 500rpm
